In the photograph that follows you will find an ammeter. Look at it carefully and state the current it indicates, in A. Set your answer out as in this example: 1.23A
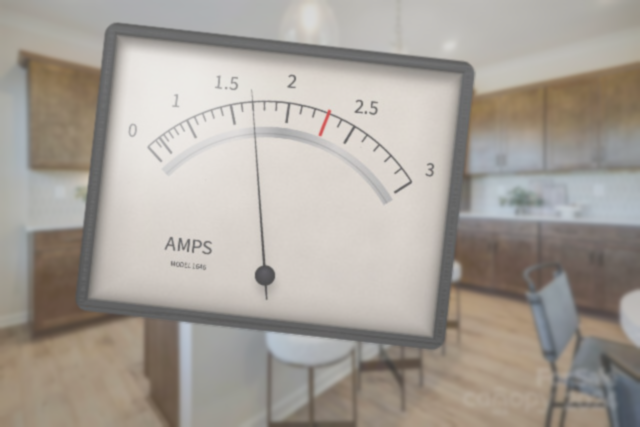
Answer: 1.7A
